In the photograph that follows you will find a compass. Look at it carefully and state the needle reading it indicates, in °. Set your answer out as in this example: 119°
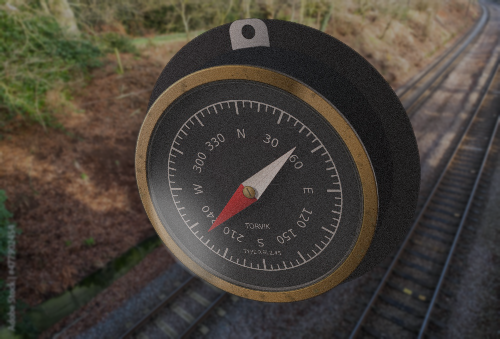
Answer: 230°
